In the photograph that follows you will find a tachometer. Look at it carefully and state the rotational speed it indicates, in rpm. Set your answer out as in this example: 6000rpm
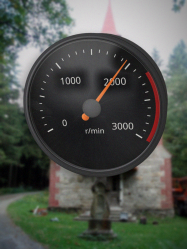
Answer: 1950rpm
